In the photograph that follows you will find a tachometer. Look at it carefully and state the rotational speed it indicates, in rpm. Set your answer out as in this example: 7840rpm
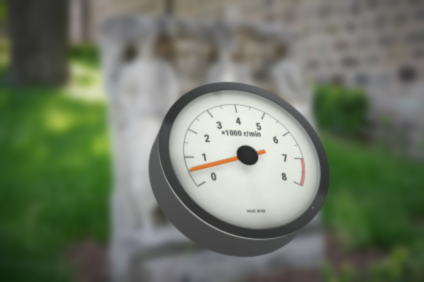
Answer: 500rpm
